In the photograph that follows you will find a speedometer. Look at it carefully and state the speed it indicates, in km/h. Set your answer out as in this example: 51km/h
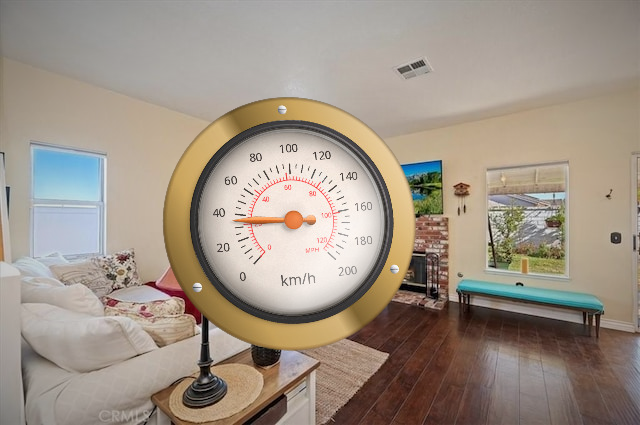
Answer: 35km/h
